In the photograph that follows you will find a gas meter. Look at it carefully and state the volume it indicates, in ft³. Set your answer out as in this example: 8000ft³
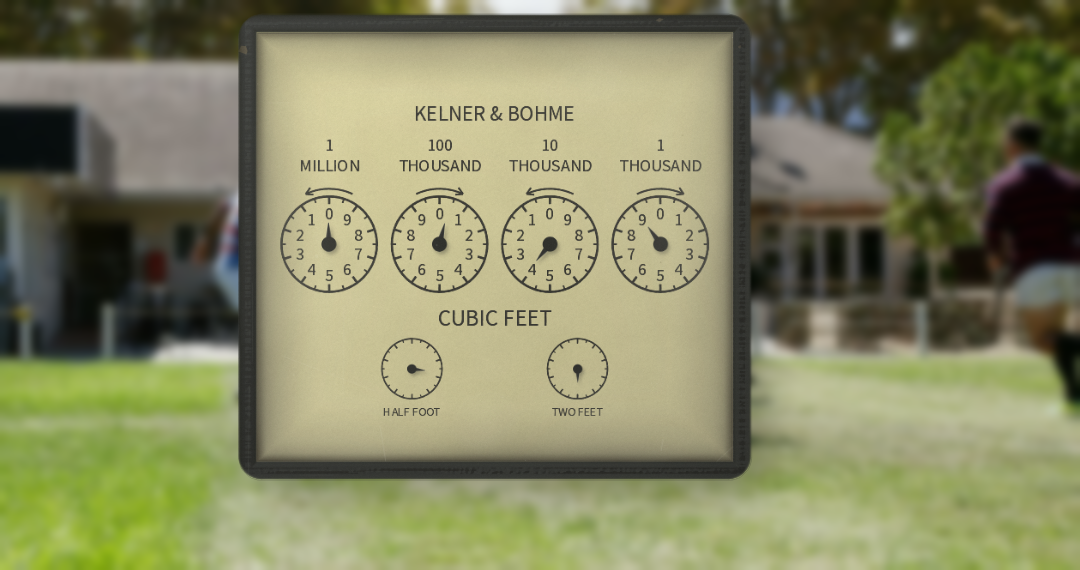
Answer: 3900ft³
